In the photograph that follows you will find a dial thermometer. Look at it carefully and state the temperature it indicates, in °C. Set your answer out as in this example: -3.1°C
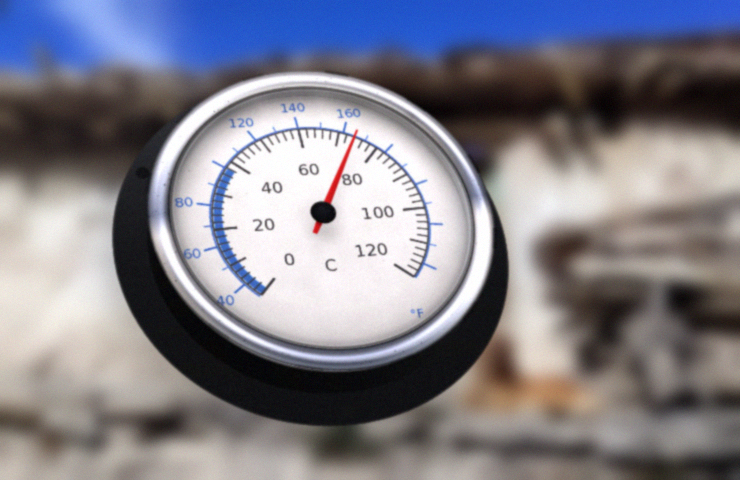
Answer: 74°C
